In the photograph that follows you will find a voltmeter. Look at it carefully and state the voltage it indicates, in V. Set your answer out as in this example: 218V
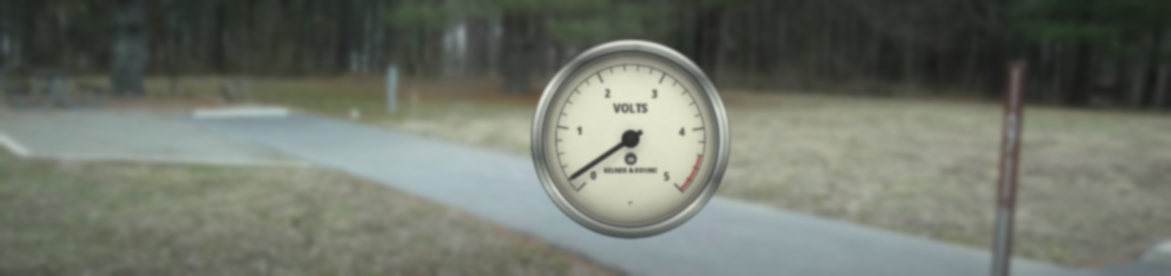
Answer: 0.2V
